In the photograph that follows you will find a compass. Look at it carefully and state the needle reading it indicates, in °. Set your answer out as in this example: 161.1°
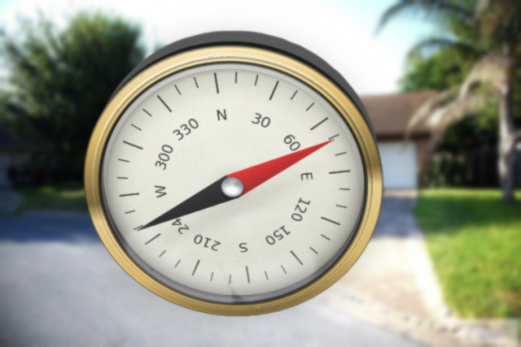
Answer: 70°
